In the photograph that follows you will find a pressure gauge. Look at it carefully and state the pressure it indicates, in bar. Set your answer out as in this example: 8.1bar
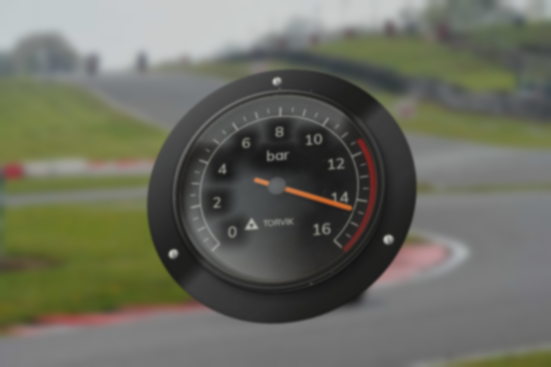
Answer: 14.5bar
